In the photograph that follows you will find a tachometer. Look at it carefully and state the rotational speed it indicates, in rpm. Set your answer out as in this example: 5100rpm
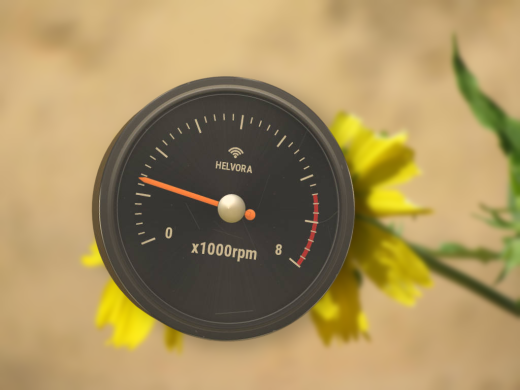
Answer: 1300rpm
